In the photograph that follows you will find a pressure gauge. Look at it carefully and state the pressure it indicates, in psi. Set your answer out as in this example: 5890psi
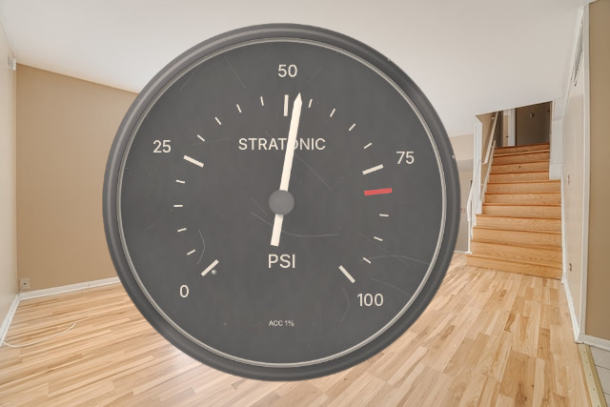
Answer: 52.5psi
